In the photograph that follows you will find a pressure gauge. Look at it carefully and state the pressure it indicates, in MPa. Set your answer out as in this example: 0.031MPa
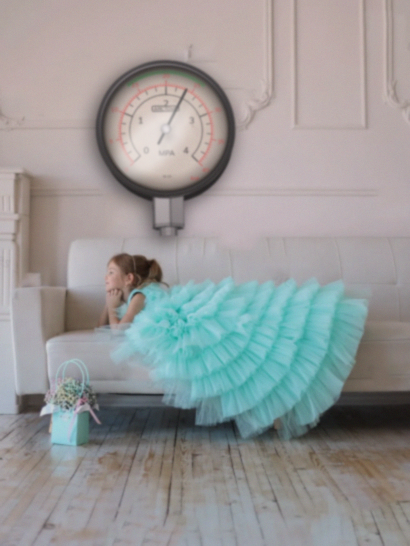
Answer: 2.4MPa
